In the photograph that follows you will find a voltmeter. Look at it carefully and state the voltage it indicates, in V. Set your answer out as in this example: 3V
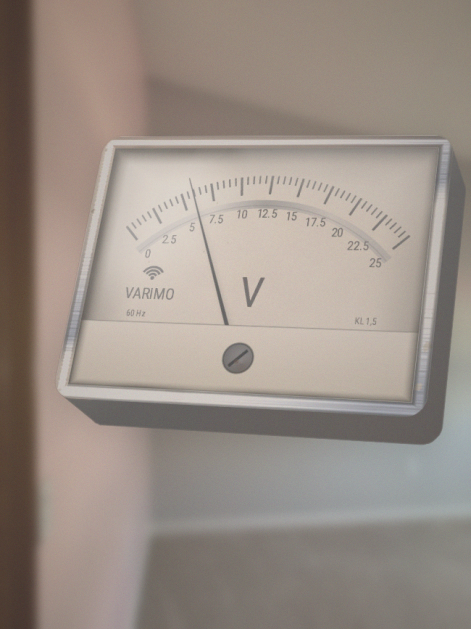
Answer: 6V
